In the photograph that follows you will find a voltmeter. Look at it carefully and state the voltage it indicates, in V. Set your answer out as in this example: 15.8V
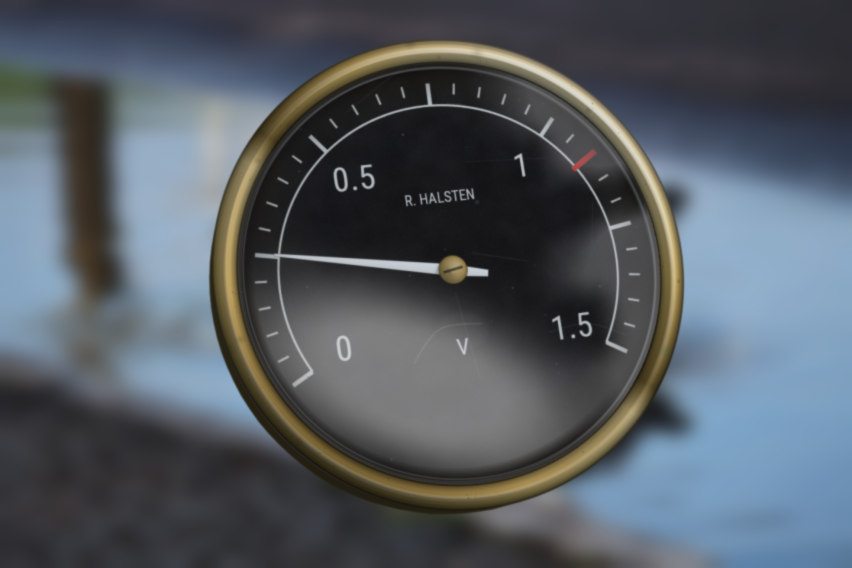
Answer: 0.25V
